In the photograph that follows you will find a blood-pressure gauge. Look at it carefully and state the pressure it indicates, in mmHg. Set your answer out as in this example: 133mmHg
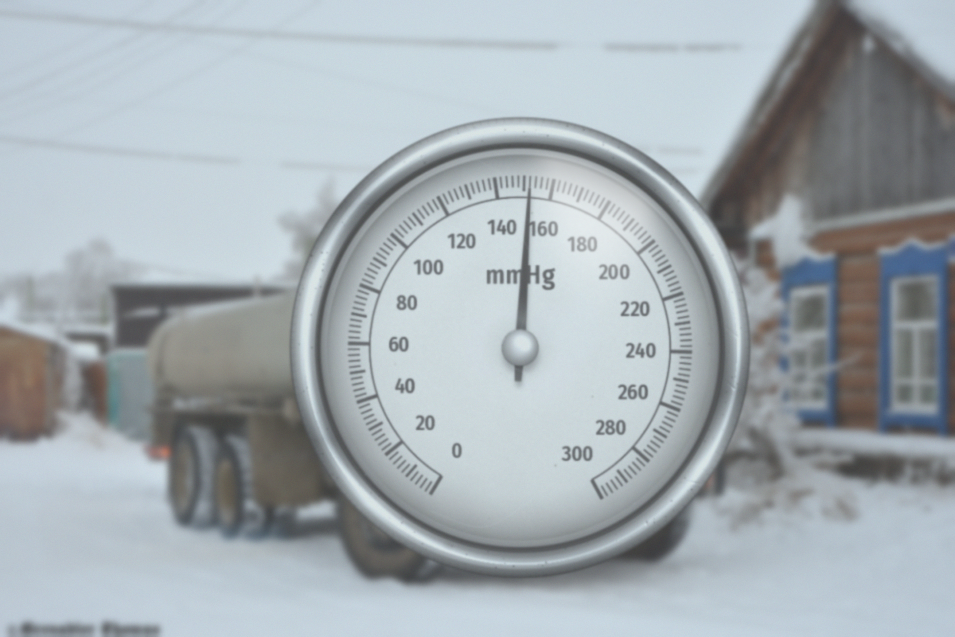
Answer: 152mmHg
